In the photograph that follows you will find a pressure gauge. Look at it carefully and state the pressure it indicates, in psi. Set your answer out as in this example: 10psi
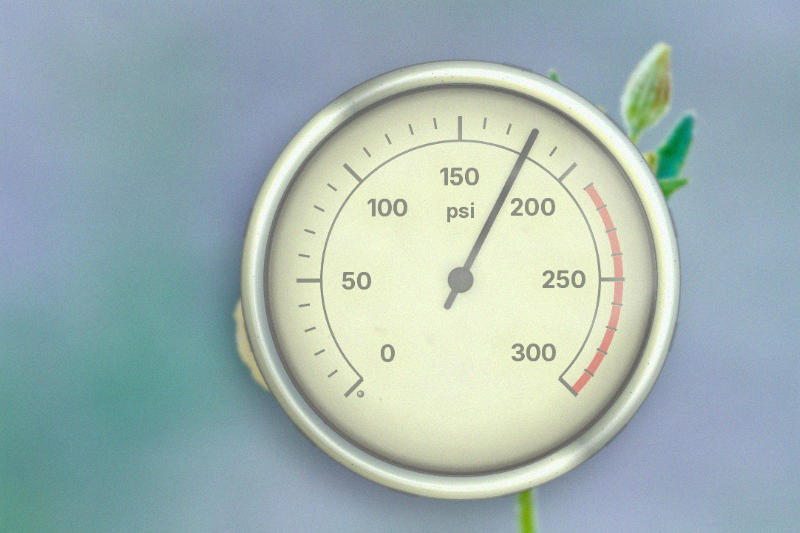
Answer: 180psi
